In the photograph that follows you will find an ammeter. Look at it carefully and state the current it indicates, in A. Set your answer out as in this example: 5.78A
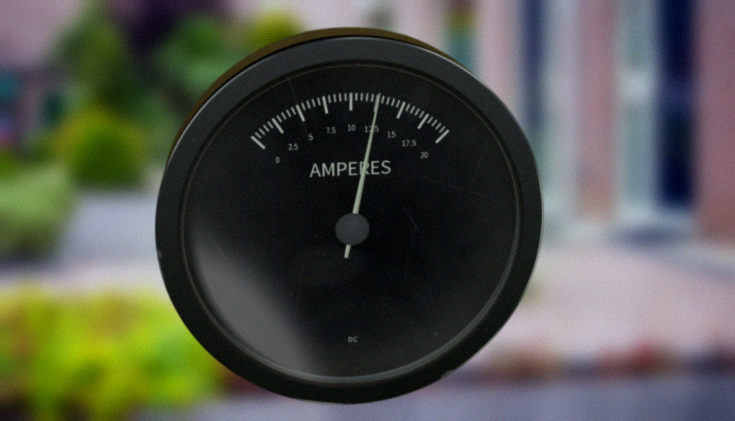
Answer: 12.5A
